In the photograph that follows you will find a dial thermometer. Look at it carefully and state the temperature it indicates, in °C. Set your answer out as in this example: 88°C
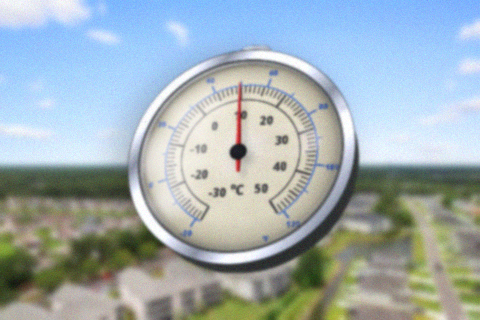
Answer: 10°C
